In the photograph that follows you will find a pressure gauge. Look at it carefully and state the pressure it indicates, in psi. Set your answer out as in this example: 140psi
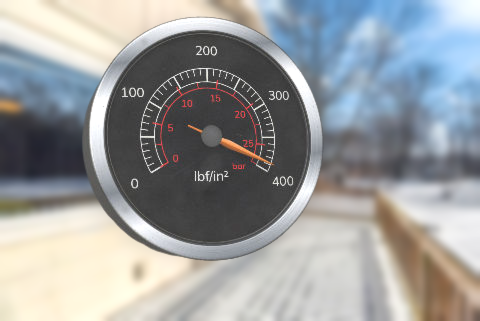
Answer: 390psi
